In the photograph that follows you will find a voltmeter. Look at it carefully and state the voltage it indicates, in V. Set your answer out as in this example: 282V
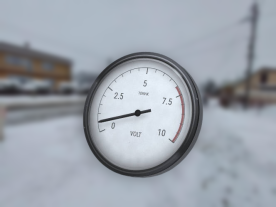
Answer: 0.5V
